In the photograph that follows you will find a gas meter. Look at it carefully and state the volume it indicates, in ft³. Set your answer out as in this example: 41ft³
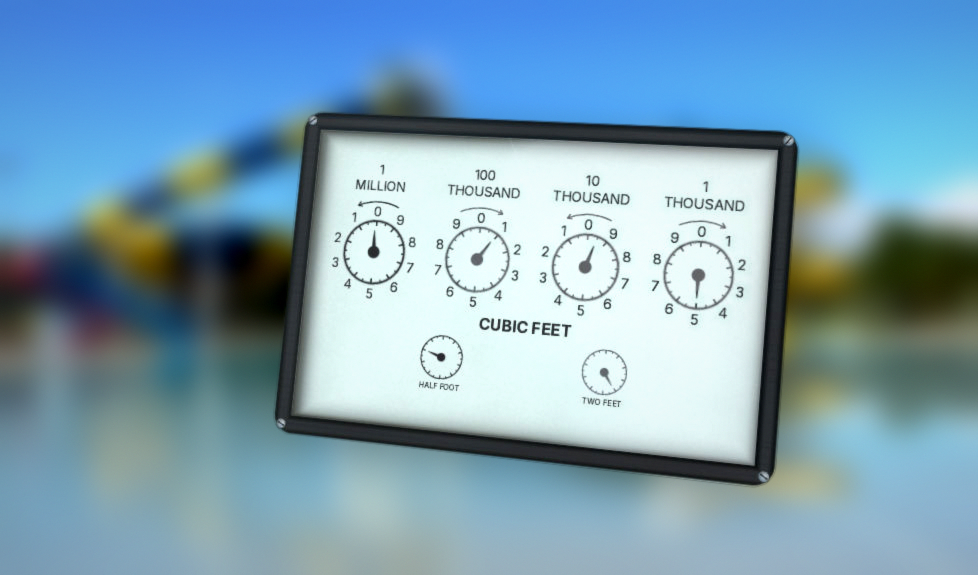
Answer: 9500ft³
